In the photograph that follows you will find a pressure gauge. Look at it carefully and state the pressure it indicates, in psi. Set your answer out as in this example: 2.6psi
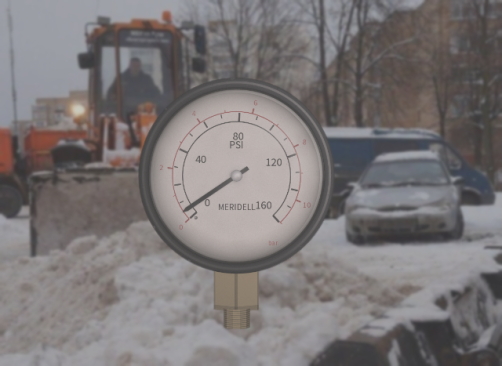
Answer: 5psi
